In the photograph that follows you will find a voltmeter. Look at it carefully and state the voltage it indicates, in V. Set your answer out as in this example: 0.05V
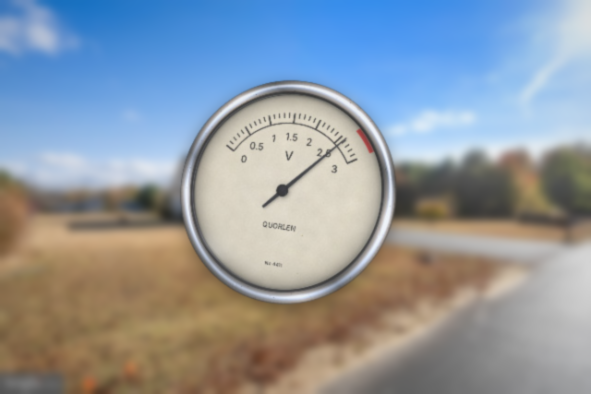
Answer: 2.6V
